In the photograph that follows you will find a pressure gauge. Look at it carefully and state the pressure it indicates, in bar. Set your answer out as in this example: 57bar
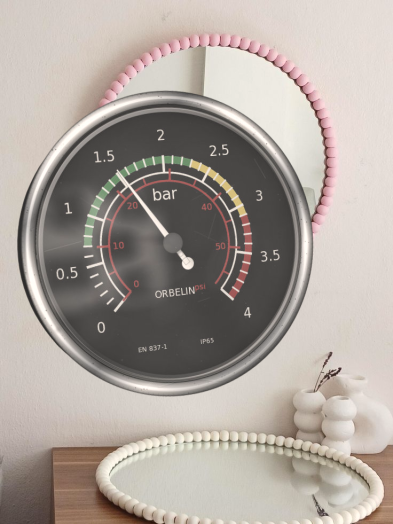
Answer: 1.5bar
